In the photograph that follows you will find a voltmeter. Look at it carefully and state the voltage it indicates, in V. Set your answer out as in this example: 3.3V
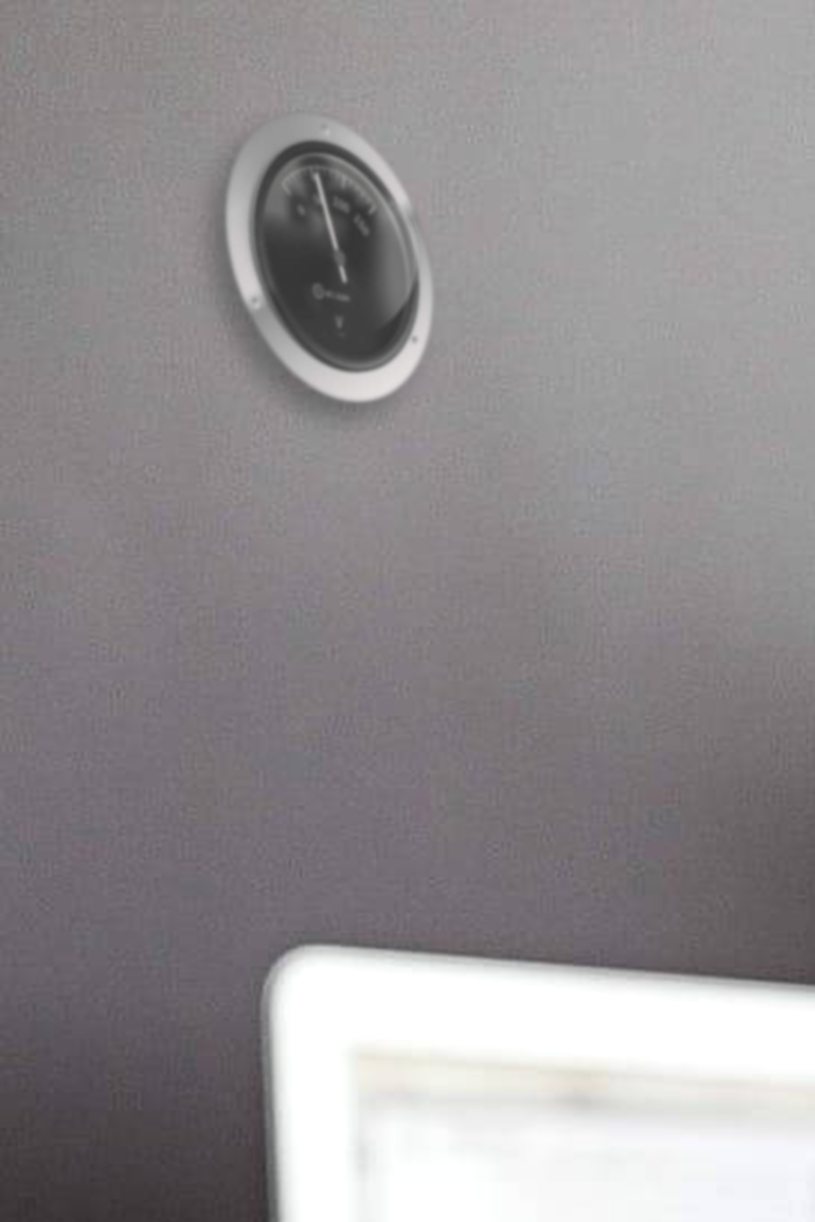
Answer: 50V
